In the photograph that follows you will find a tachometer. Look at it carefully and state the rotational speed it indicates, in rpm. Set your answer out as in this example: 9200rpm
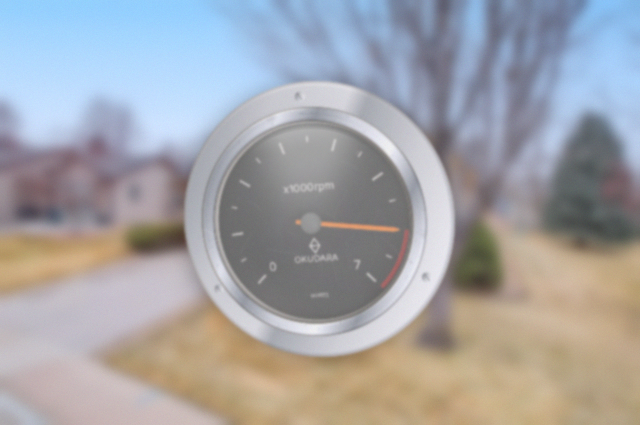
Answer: 6000rpm
